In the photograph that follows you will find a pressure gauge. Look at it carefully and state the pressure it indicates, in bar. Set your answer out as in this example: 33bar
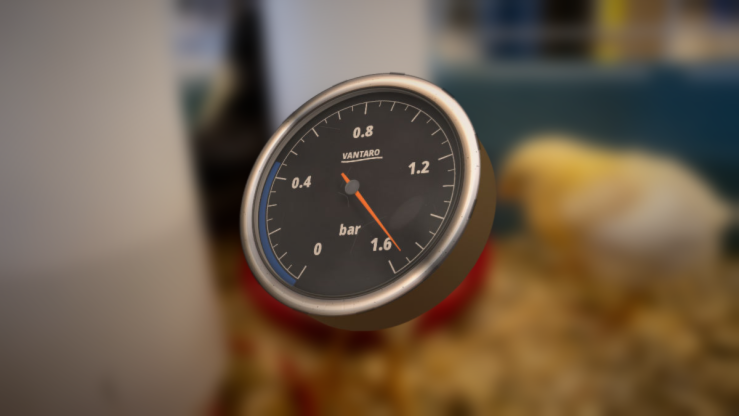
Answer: 1.55bar
